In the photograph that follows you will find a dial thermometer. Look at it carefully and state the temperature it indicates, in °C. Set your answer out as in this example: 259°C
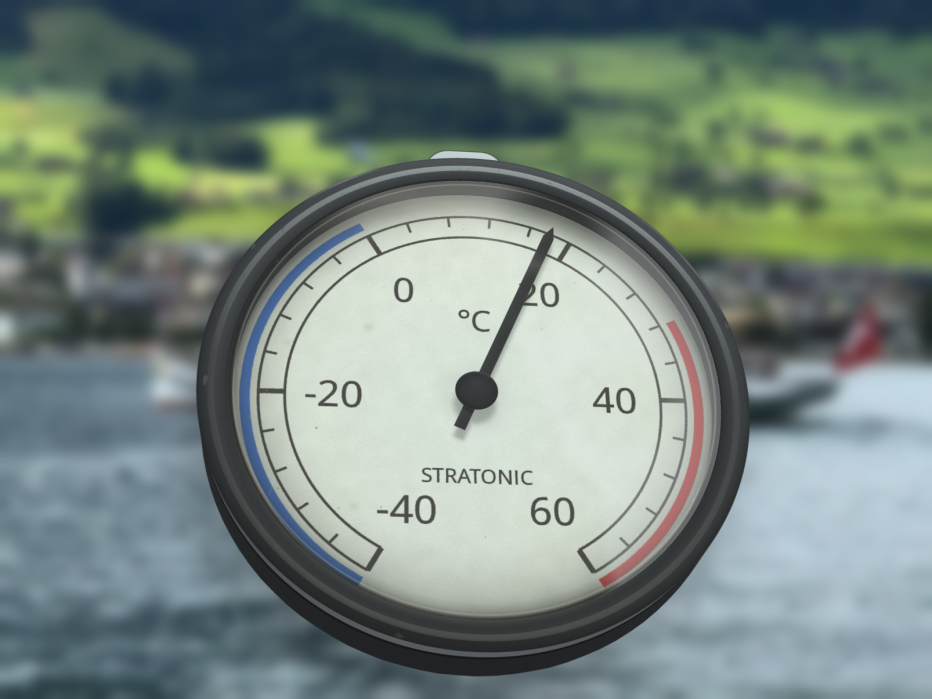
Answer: 18°C
